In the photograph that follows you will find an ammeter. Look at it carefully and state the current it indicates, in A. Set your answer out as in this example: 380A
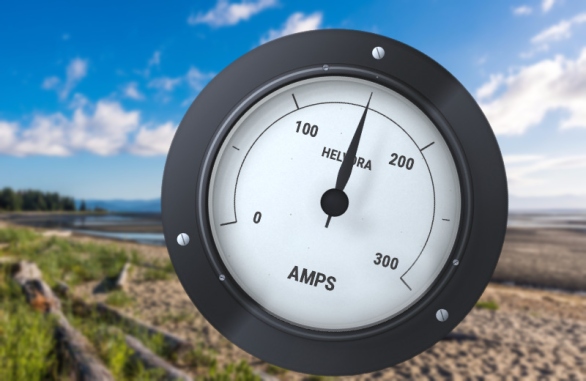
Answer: 150A
